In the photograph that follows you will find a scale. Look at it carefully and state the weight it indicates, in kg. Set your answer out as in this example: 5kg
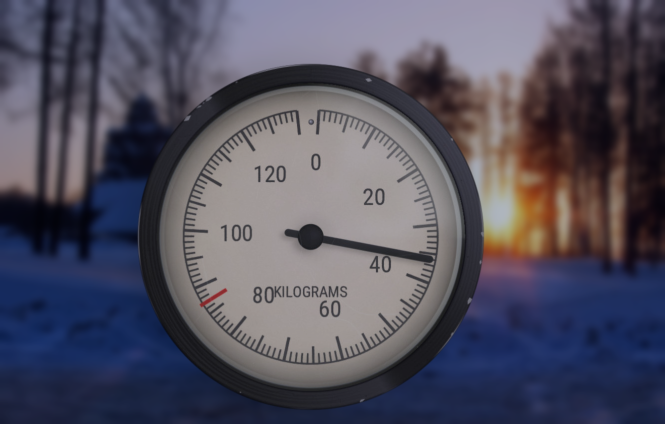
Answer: 36kg
